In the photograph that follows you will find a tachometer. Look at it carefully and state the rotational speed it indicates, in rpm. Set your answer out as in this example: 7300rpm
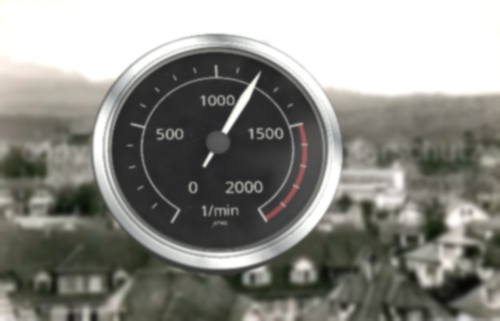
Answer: 1200rpm
